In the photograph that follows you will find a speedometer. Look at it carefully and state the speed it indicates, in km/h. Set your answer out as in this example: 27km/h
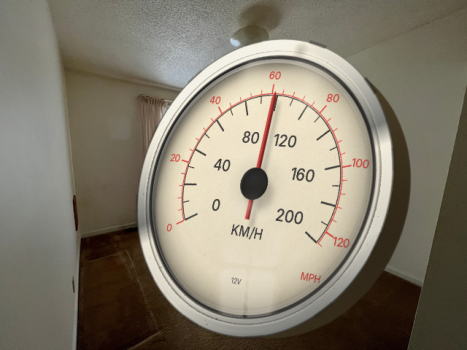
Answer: 100km/h
